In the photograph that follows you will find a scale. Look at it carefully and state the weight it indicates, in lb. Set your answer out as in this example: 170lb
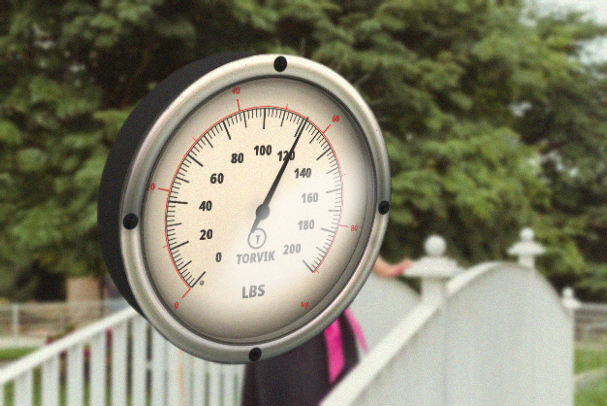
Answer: 120lb
